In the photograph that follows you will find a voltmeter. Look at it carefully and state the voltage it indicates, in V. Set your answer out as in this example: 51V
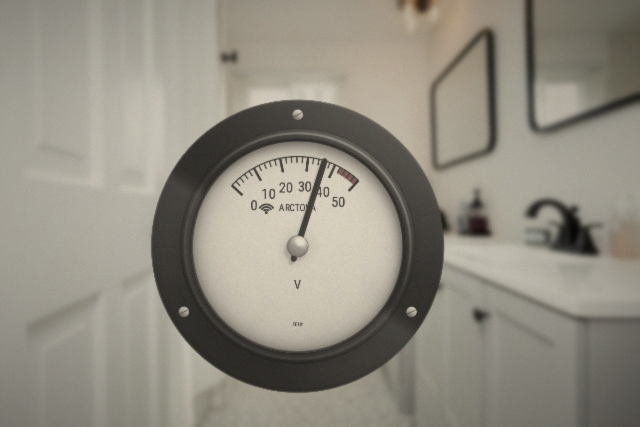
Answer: 36V
